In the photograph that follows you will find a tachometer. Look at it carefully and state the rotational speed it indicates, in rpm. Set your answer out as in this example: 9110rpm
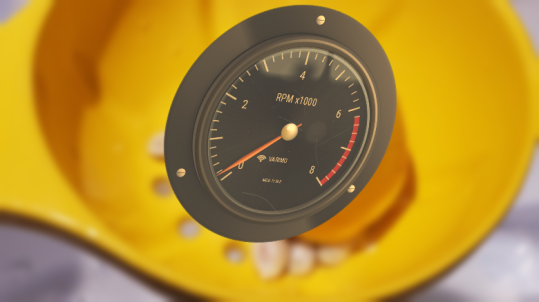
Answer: 200rpm
